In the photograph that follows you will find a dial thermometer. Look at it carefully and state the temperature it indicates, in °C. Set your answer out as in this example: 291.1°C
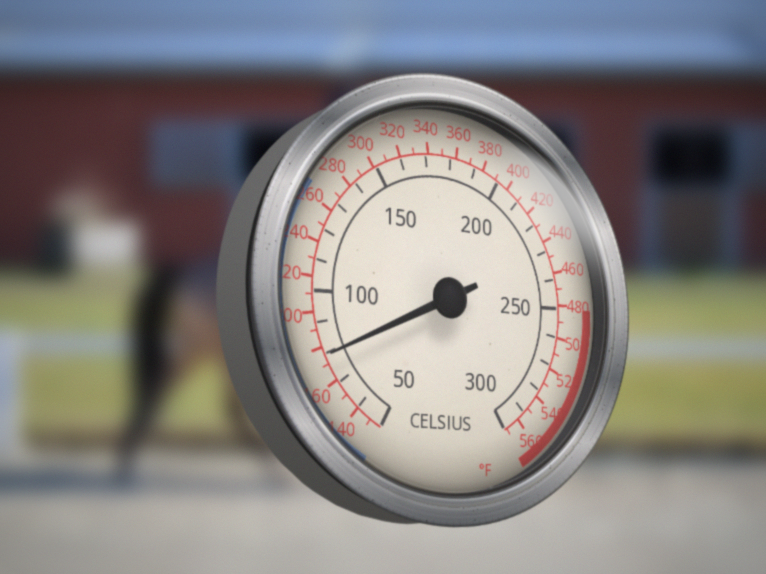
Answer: 80°C
